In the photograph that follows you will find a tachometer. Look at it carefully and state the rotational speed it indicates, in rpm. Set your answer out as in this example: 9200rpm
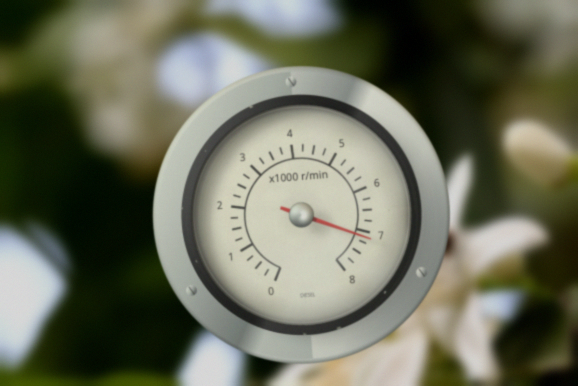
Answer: 7125rpm
